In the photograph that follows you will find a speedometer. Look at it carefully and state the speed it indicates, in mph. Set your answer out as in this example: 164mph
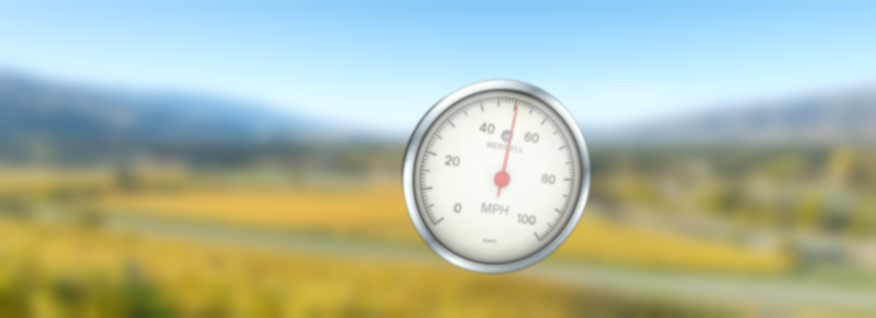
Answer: 50mph
